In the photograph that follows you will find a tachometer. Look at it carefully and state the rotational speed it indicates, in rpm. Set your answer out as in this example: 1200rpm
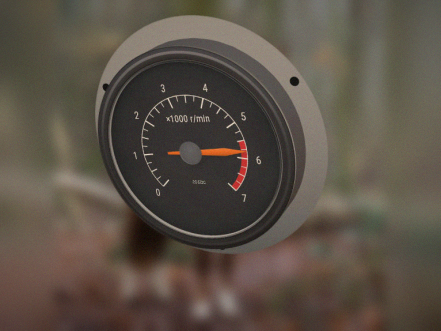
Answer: 5750rpm
